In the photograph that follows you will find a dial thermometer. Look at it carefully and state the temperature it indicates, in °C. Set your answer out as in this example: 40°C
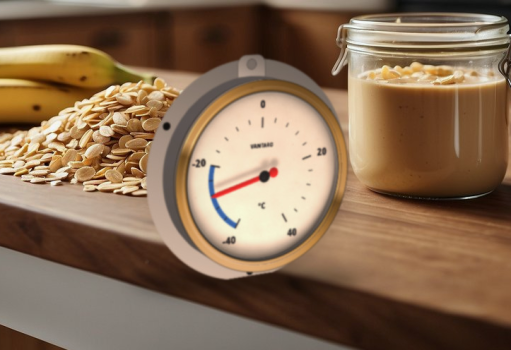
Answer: -28°C
